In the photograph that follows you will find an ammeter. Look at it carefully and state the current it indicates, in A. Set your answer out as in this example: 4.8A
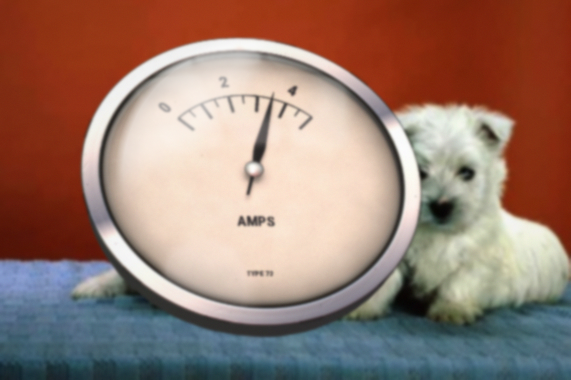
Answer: 3.5A
